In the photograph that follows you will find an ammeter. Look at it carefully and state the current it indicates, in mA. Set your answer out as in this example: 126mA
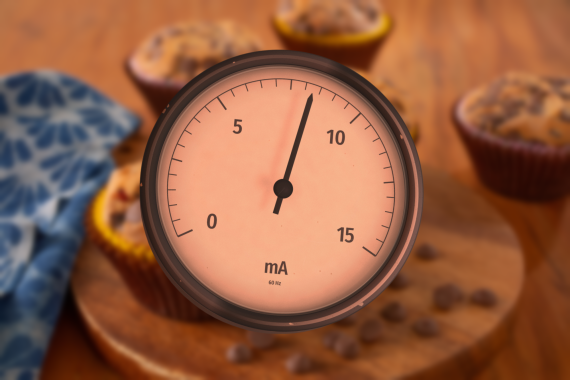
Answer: 8.25mA
